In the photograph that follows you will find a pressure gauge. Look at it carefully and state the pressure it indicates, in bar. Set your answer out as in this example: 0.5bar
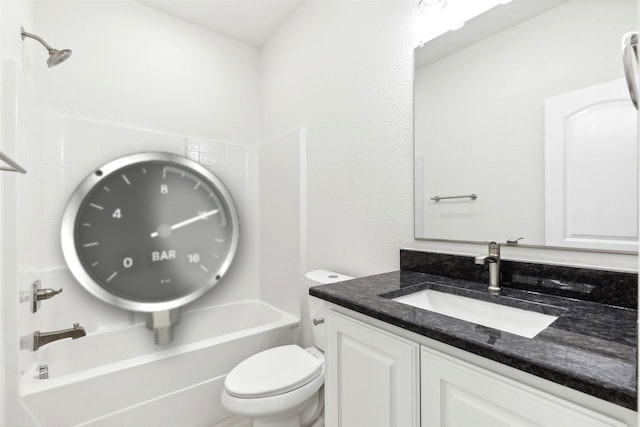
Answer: 12bar
